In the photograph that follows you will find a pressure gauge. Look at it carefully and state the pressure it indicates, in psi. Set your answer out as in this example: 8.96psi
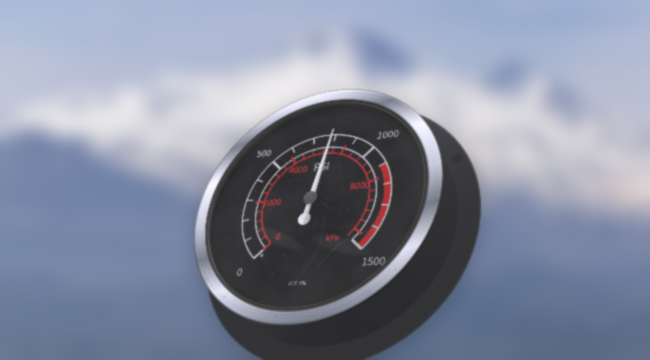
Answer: 800psi
